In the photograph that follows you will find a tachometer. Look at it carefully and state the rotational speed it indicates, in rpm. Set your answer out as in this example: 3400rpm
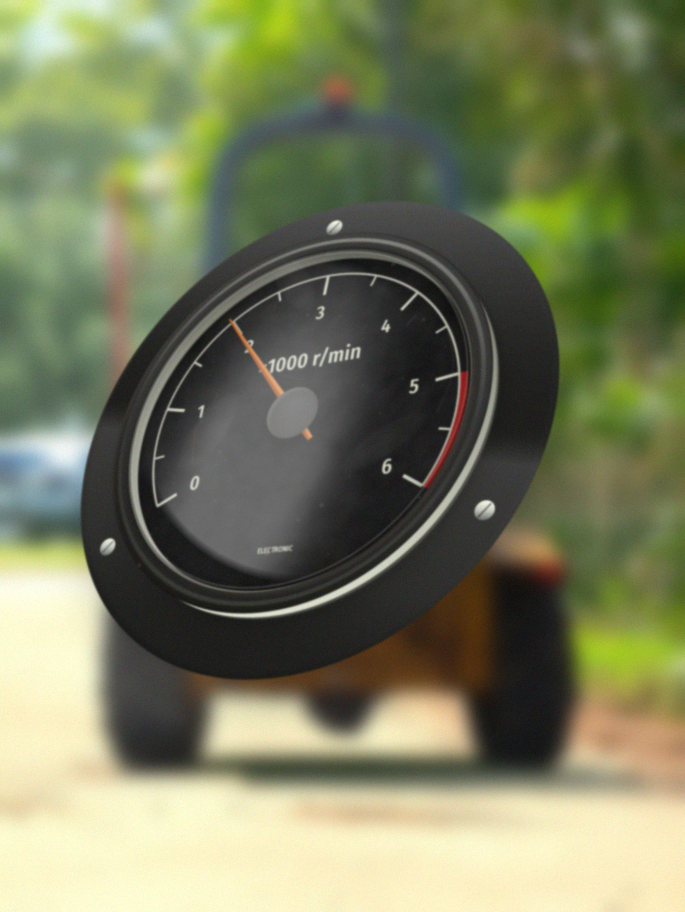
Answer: 2000rpm
